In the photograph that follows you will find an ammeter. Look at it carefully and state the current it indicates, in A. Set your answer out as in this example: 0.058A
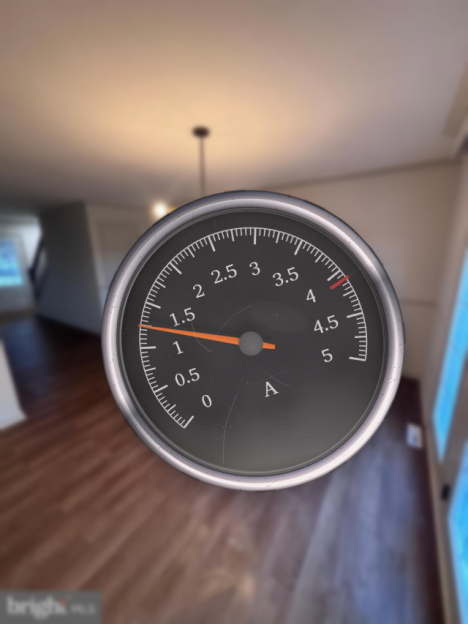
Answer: 1.25A
